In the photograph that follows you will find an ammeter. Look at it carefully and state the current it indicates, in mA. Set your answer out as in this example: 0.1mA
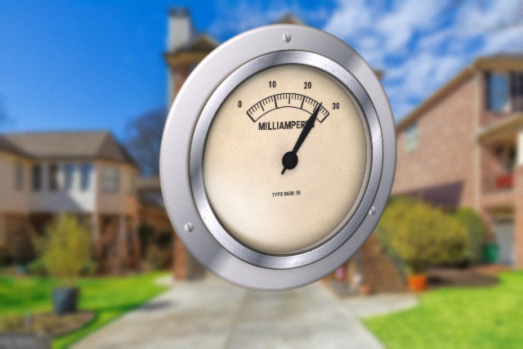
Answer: 25mA
